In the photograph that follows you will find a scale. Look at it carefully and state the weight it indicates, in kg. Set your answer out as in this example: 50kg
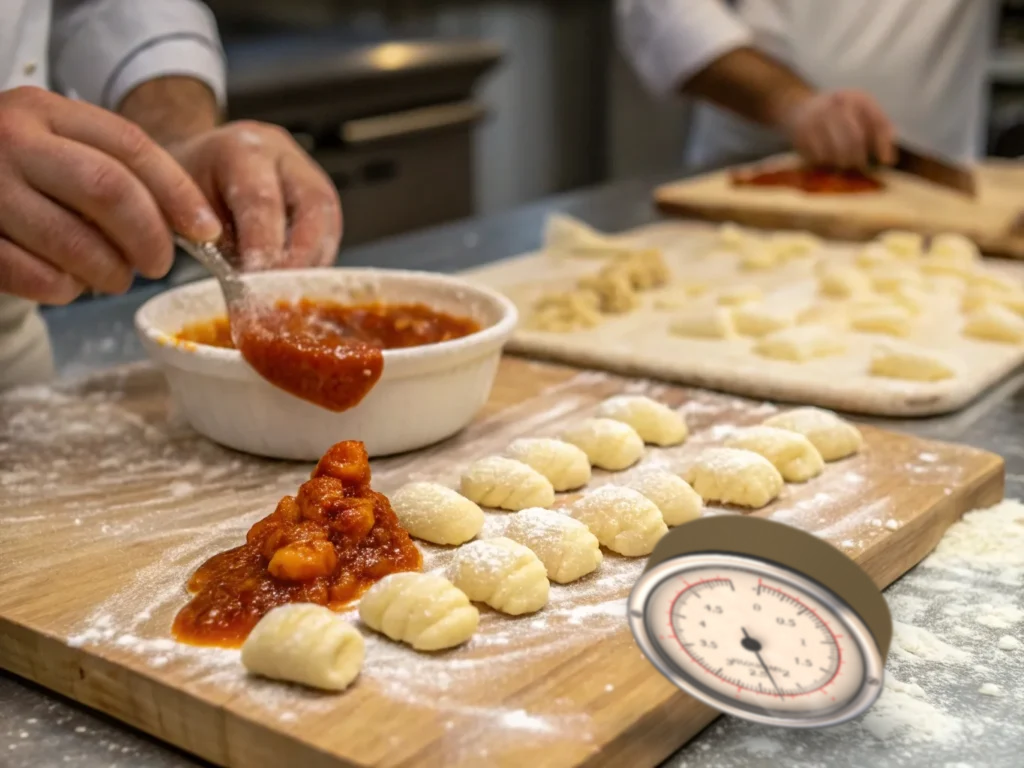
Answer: 2.25kg
